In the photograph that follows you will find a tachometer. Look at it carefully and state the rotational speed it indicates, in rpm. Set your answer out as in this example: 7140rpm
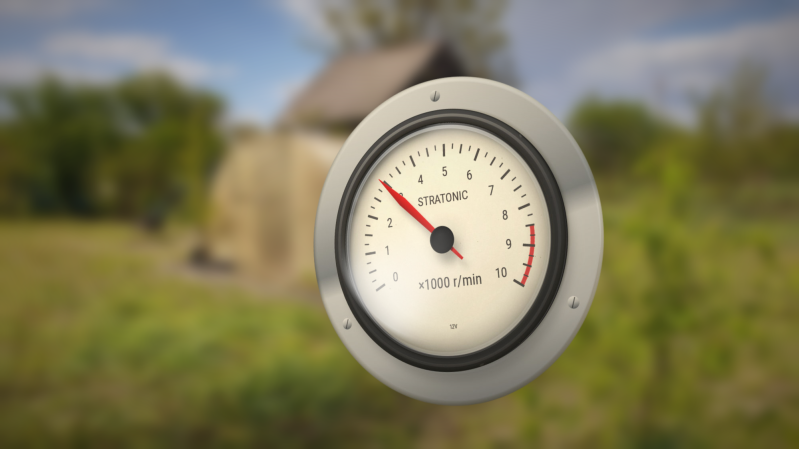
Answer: 3000rpm
